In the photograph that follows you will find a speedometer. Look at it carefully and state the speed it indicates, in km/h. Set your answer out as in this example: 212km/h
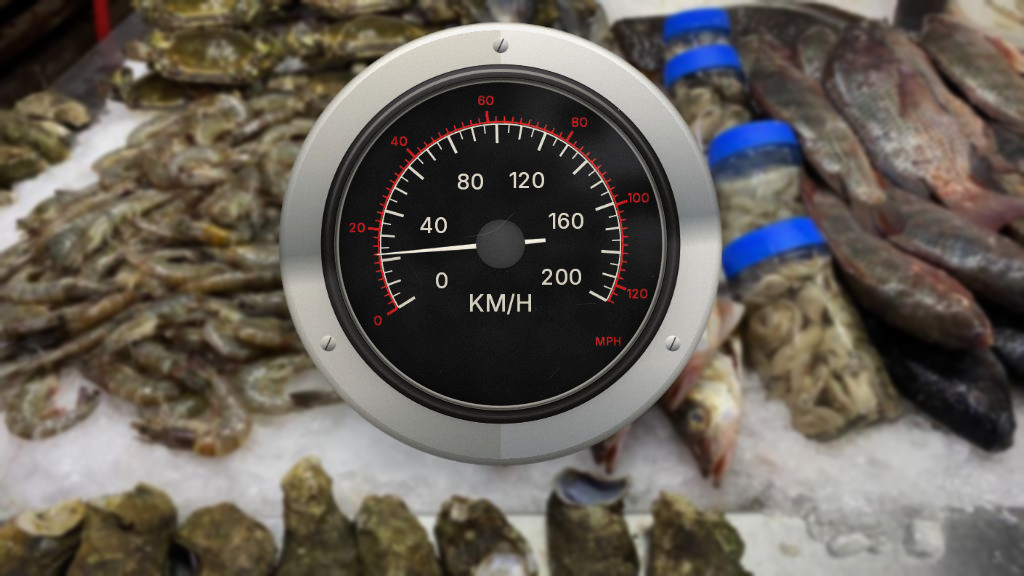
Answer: 22.5km/h
